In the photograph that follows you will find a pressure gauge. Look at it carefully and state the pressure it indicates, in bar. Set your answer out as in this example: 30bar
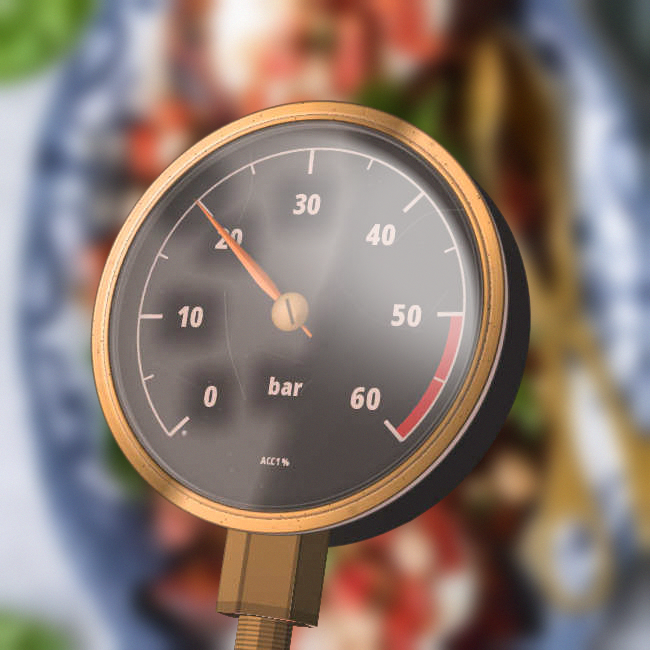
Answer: 20bar
